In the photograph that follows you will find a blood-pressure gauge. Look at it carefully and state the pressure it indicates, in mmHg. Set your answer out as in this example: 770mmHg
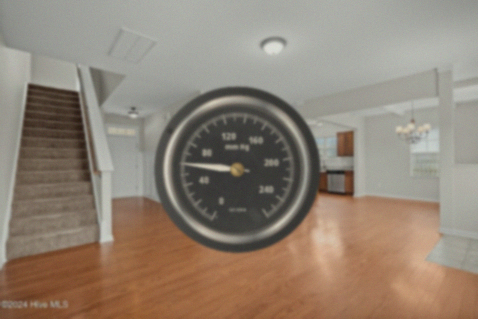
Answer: 60mmHg
